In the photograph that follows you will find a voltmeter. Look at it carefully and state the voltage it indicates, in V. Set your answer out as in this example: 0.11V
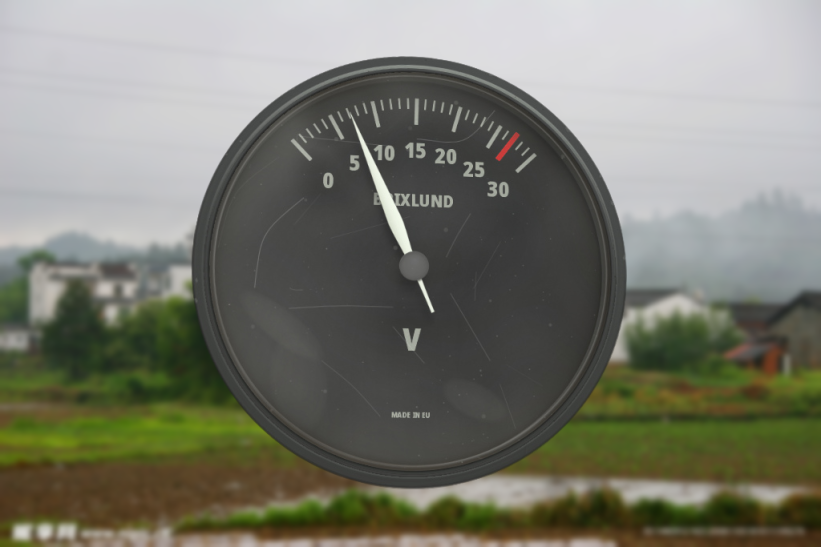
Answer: 7V
